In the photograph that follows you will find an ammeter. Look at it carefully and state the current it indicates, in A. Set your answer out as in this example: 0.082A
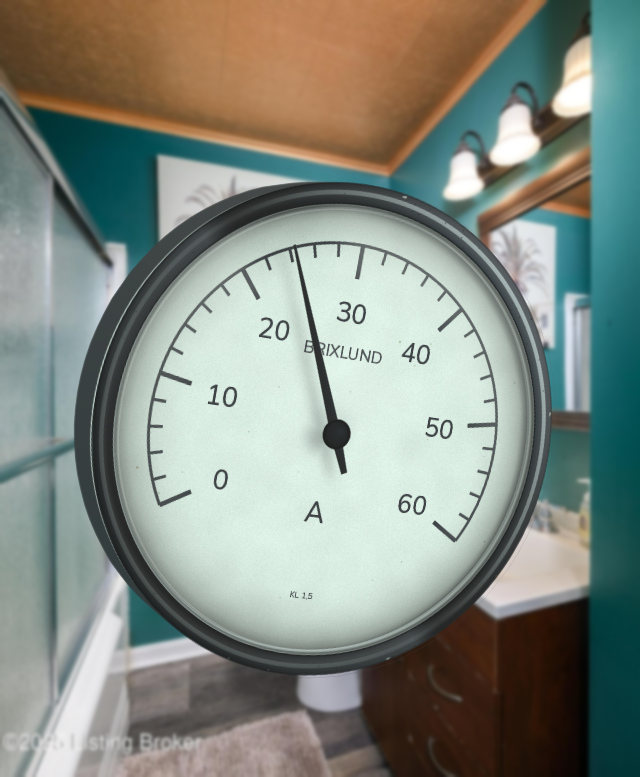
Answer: 24A
